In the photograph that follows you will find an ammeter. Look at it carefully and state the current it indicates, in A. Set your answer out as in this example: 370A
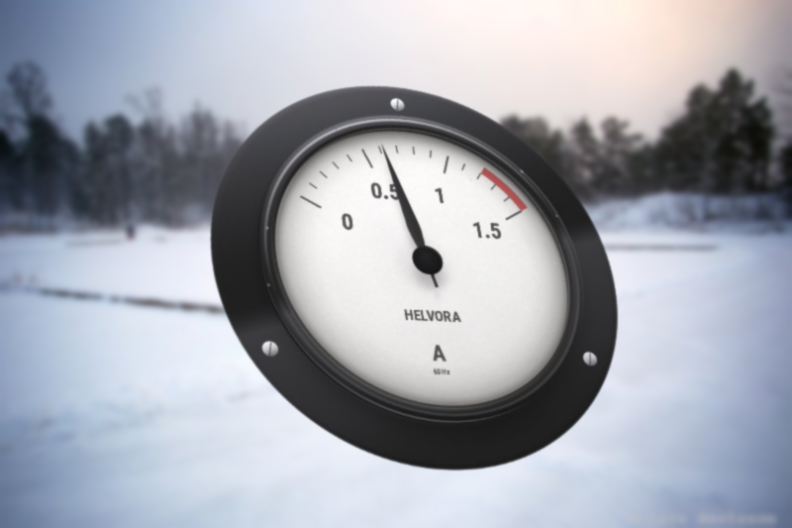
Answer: 0.6A
